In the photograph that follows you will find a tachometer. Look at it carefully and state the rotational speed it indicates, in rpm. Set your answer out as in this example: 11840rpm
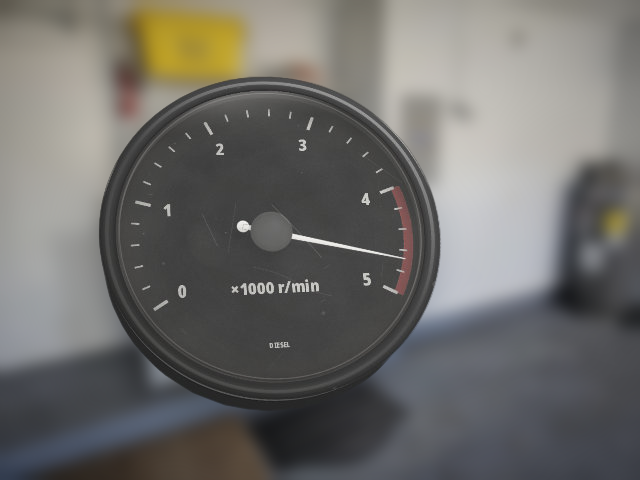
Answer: 4700rpm
